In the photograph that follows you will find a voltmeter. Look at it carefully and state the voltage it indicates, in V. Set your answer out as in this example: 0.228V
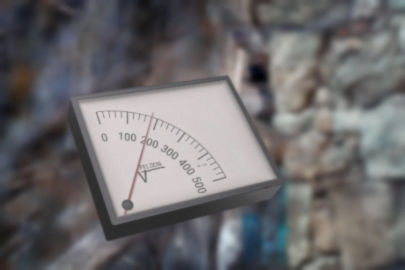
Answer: 180V
